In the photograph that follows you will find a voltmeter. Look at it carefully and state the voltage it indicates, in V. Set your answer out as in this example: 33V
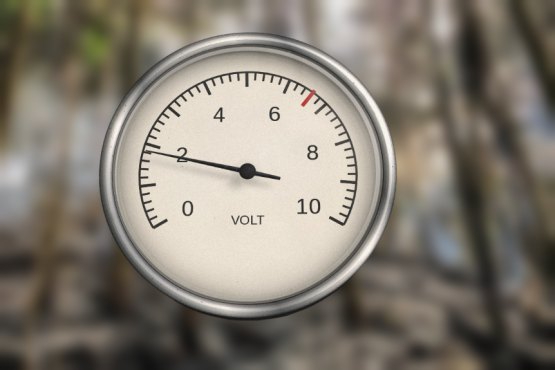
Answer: 1.8V
